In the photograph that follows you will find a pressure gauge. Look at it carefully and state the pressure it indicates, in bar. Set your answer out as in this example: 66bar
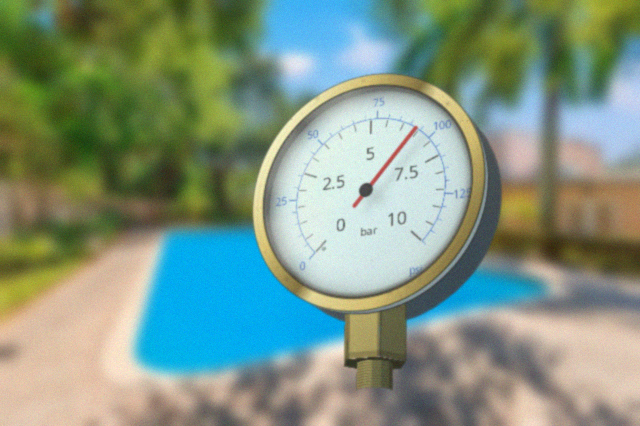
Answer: 6.5bar
